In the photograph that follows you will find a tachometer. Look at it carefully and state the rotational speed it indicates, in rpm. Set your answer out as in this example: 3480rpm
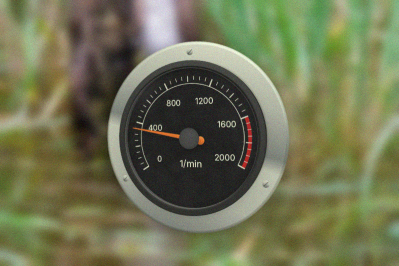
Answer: 350rpm
